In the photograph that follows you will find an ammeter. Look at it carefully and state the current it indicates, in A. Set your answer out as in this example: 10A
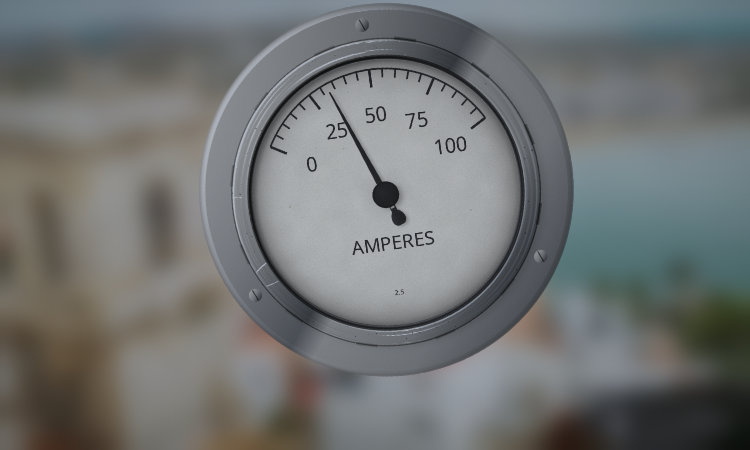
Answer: 32.5A
